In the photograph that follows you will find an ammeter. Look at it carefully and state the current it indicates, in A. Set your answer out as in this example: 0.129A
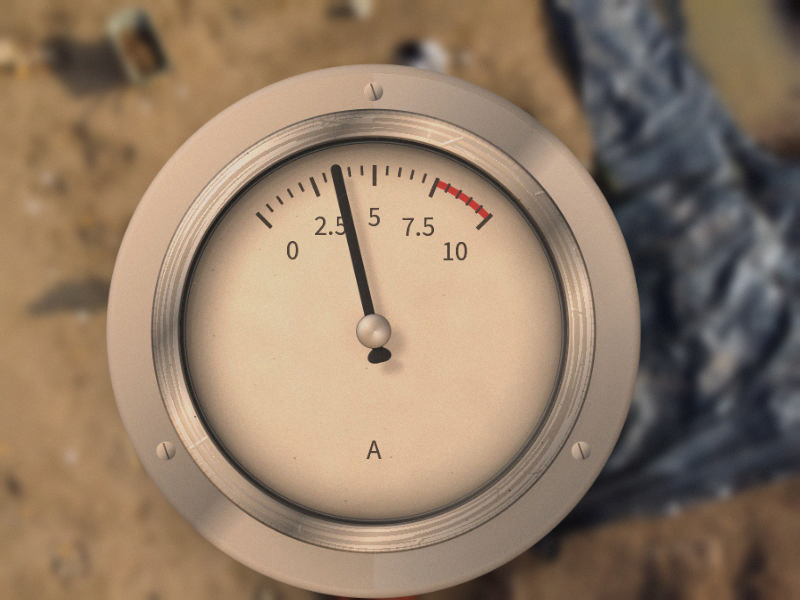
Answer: 3.5A
